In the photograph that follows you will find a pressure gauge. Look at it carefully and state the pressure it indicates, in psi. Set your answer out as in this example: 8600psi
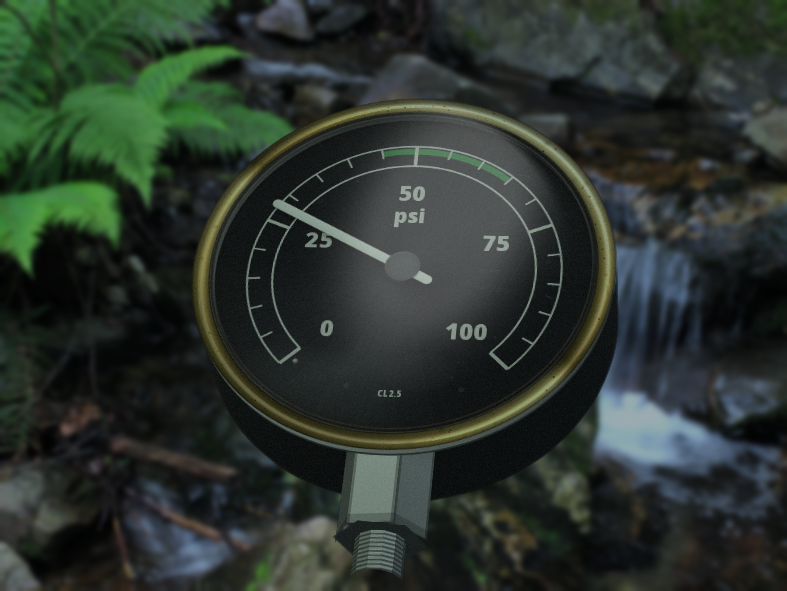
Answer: 27.5psi
